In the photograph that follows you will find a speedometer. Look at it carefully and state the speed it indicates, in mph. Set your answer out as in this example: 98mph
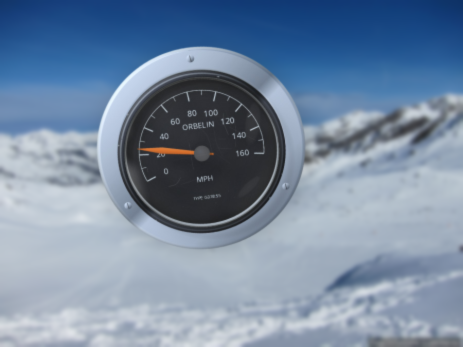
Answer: 25mph
